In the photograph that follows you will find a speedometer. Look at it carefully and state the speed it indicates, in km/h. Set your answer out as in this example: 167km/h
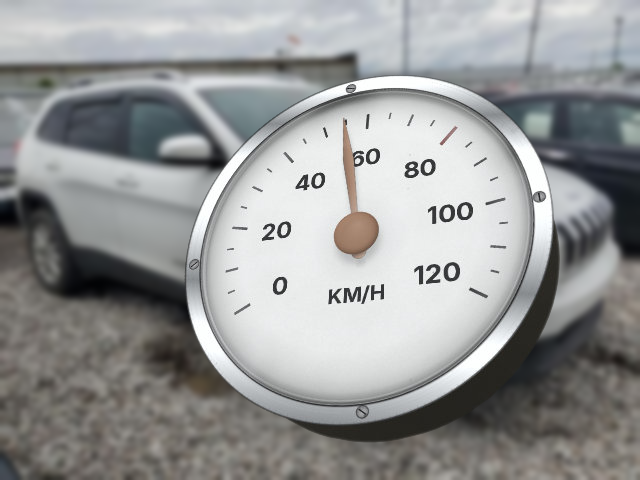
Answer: 55km/h
